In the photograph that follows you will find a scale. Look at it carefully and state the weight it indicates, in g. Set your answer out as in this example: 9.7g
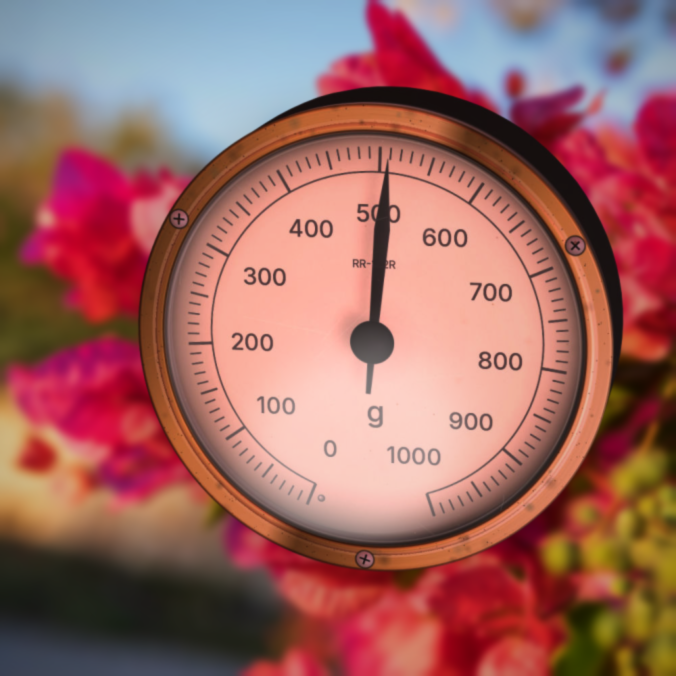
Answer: 510g
